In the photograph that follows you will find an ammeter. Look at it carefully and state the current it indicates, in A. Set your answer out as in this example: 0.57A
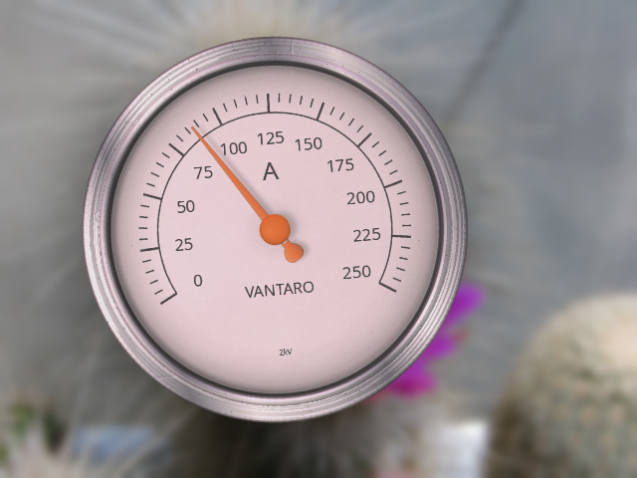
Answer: 87.5A
